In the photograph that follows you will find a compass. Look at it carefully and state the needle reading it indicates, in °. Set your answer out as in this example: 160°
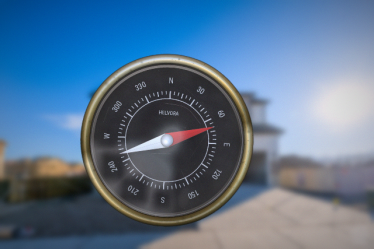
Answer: 70°
